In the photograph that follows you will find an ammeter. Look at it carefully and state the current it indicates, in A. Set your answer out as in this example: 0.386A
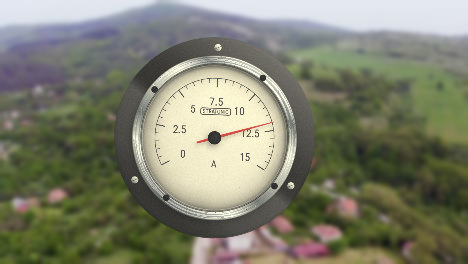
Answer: 12A
